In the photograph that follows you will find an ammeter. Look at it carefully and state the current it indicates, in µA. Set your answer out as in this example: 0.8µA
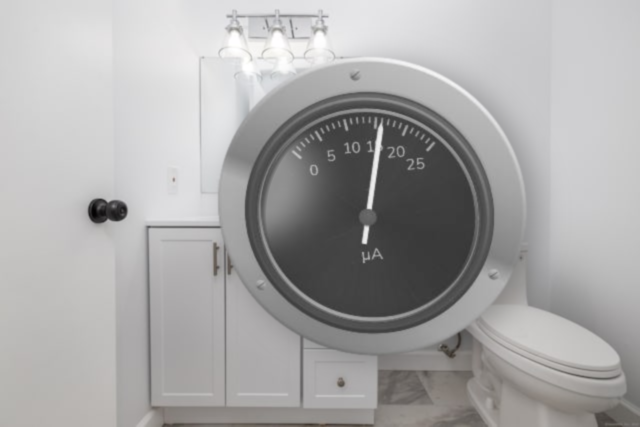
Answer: 16µA
